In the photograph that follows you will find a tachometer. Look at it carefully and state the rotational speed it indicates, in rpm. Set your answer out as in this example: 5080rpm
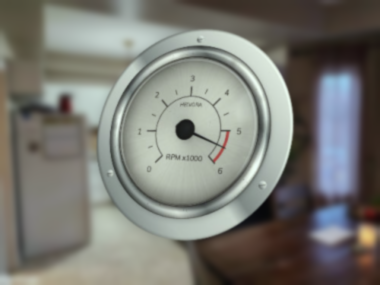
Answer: 5500rpm
